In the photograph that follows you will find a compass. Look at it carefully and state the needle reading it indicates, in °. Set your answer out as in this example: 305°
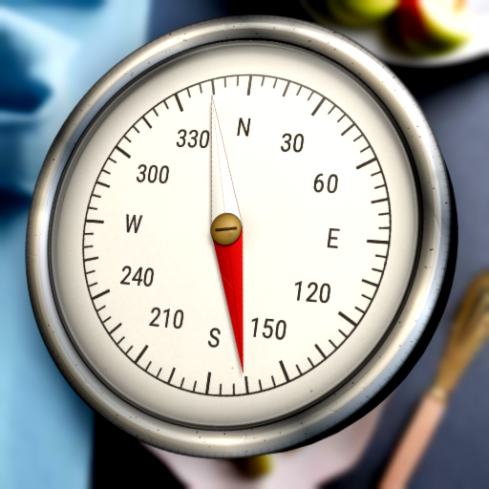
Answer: 165°
